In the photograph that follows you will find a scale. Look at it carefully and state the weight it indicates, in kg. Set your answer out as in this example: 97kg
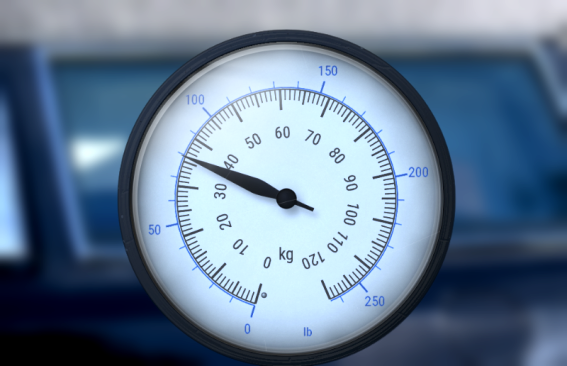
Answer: 36kg
